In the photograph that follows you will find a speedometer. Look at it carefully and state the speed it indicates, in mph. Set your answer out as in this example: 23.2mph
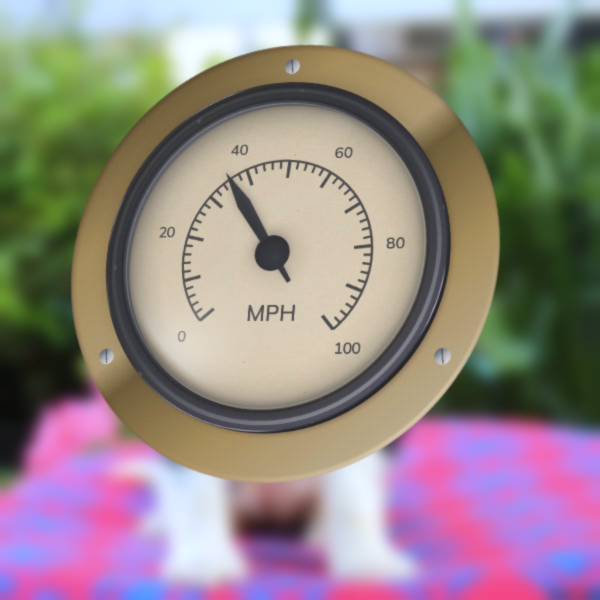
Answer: 36mph
